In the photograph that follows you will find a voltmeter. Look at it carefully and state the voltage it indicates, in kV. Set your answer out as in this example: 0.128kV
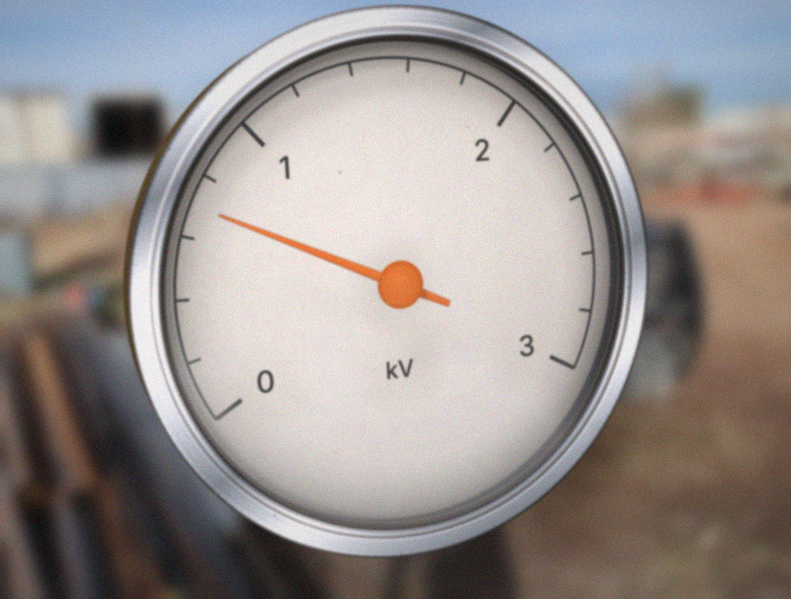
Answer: 0.7kV
